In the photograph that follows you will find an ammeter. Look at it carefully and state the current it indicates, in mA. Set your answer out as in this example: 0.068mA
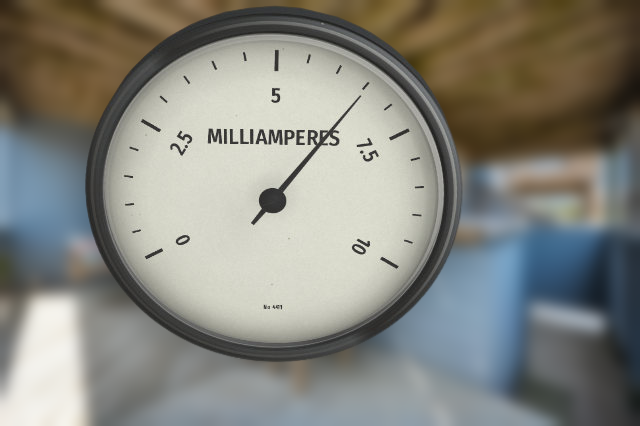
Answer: 6.5mA
